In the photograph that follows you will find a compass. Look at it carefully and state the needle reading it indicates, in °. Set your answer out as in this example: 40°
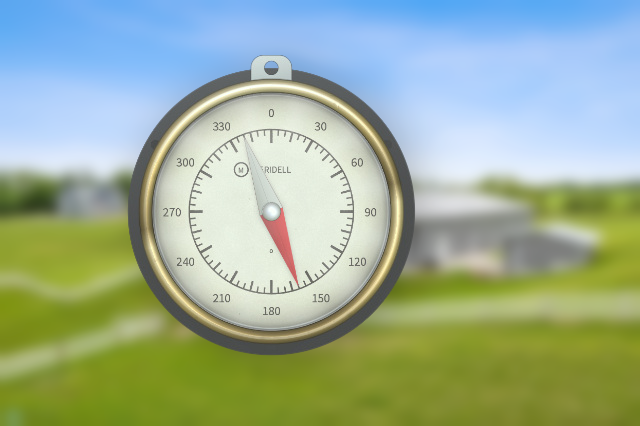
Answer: 160°
